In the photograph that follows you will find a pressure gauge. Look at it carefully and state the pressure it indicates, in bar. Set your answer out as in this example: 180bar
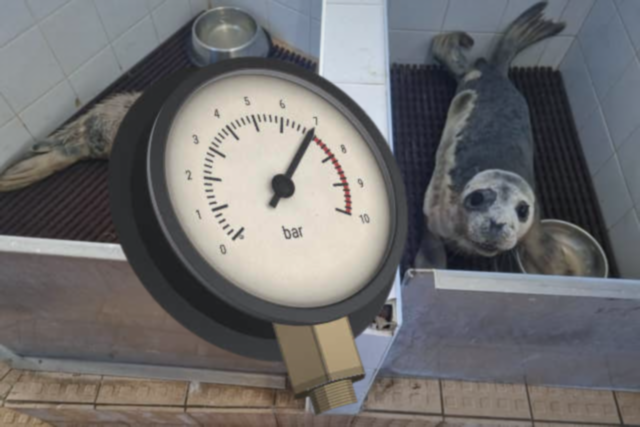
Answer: 7bar
